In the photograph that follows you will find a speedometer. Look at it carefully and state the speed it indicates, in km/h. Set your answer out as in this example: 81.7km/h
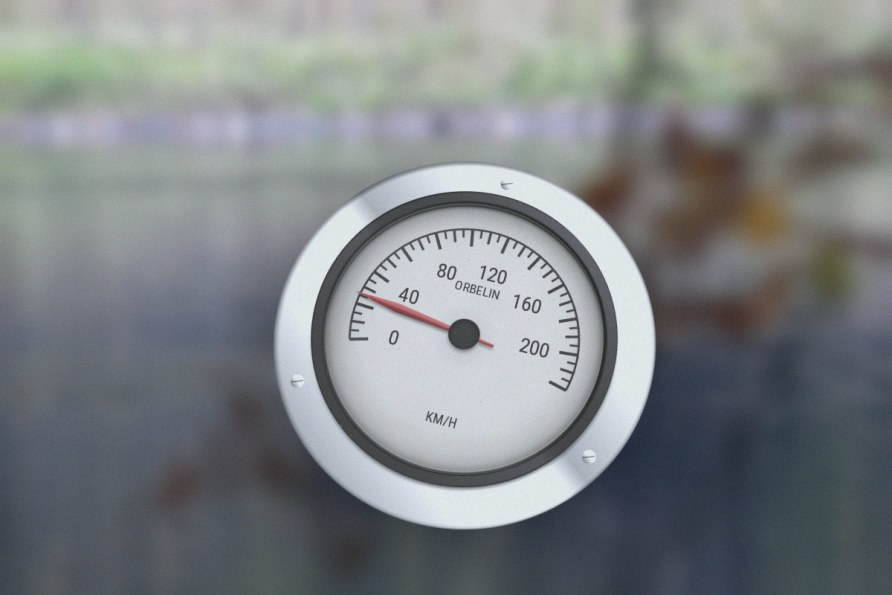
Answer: 25km/h
